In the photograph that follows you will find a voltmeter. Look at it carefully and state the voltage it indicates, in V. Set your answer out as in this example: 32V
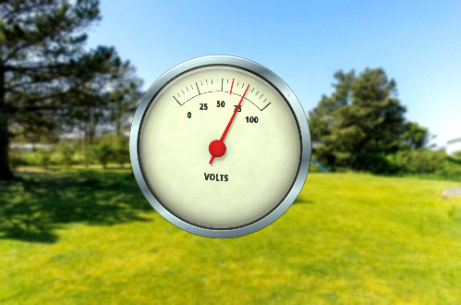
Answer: 75V
